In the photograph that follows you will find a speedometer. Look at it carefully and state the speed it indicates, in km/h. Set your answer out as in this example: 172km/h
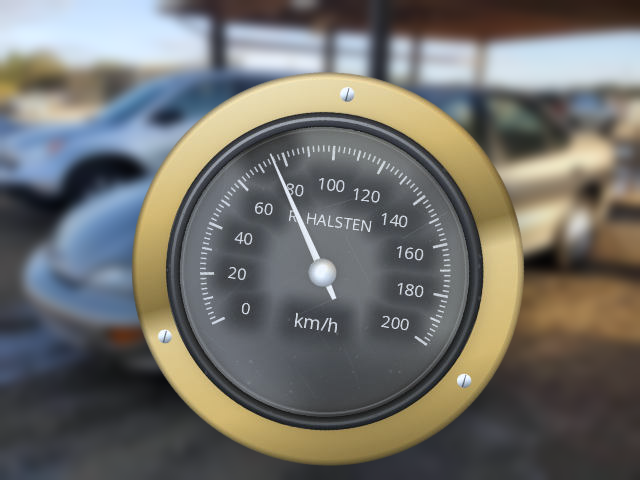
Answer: 76km/h
